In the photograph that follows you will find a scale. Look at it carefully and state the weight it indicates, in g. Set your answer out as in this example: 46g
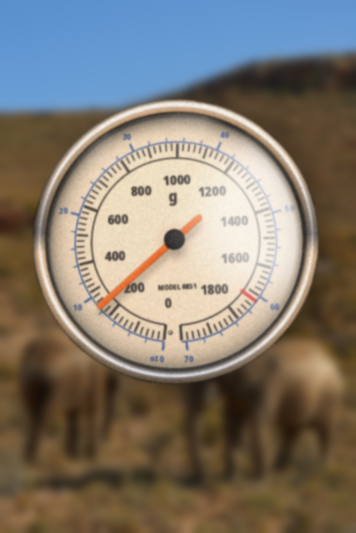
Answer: 240g
